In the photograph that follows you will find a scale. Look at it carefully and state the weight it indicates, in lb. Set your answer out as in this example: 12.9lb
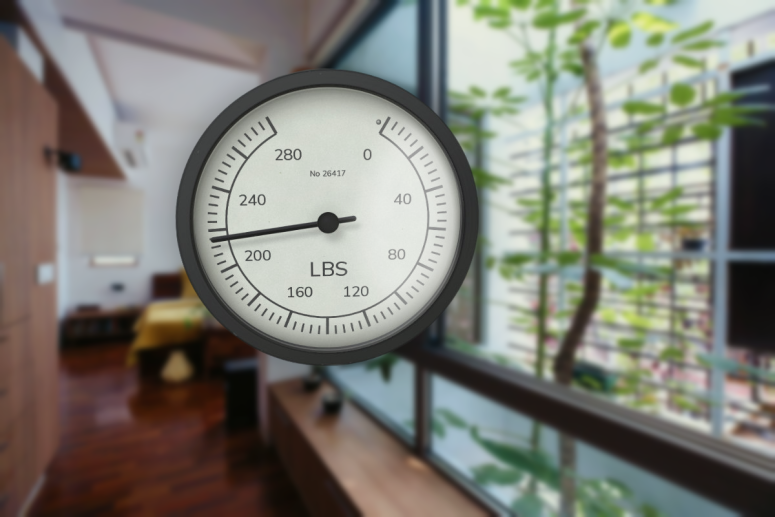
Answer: 216lb
